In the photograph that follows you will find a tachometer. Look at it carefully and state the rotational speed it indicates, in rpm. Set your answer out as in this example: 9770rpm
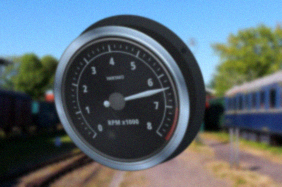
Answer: 6400rpm
